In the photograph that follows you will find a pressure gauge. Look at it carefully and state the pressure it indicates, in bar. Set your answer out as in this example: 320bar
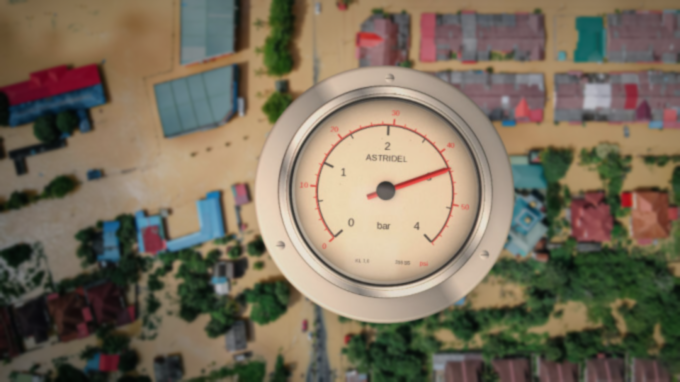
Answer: 3bar
